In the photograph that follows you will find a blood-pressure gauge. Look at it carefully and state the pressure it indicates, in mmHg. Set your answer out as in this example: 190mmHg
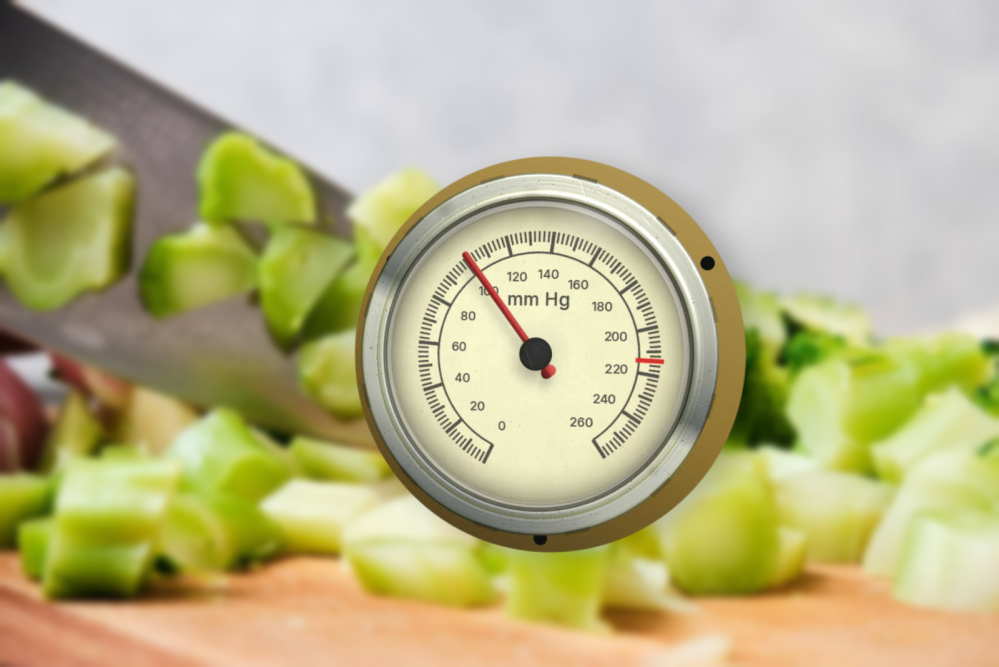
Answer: 102mmHg
